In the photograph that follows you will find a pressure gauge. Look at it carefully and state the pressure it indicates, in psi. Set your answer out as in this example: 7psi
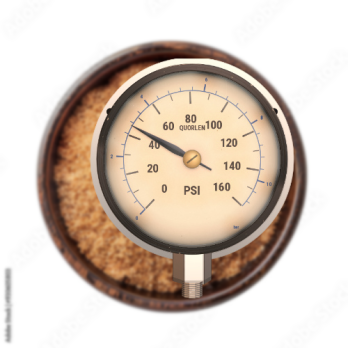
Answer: 45psi
